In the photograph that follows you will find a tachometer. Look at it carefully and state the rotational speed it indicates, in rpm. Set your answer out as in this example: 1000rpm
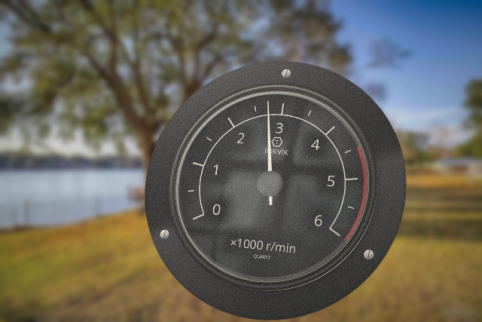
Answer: 2750rpm
